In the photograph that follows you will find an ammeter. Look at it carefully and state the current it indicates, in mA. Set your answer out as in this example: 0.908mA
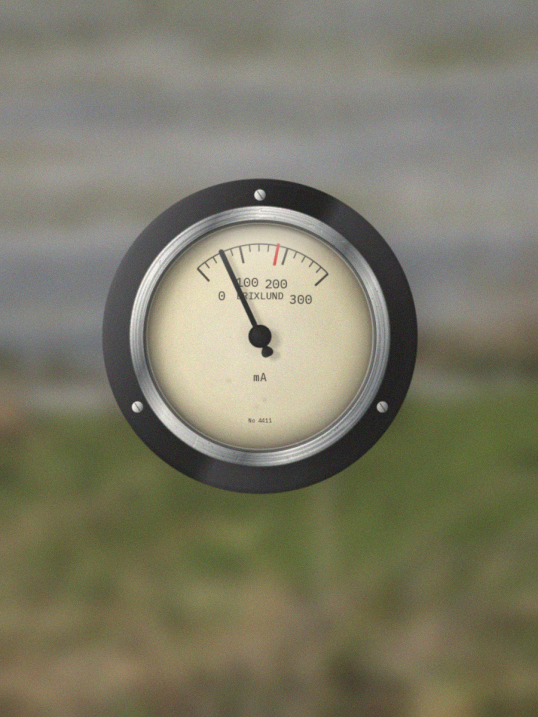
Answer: 60mA
